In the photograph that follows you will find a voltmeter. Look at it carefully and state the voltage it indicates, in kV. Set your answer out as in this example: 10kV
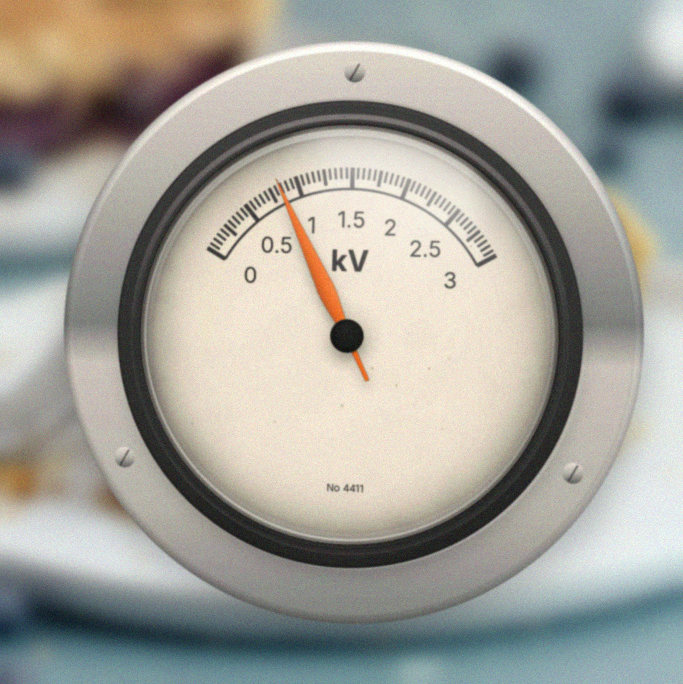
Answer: 0.85kV
